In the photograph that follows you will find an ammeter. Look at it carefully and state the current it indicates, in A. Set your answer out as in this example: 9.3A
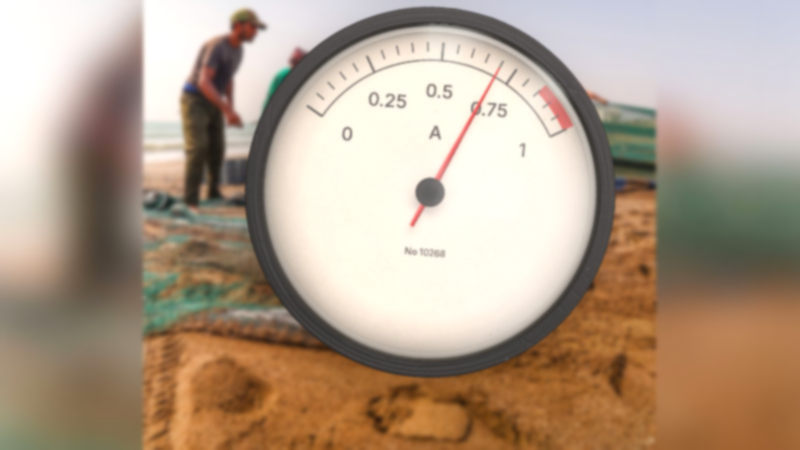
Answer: 0.7A
